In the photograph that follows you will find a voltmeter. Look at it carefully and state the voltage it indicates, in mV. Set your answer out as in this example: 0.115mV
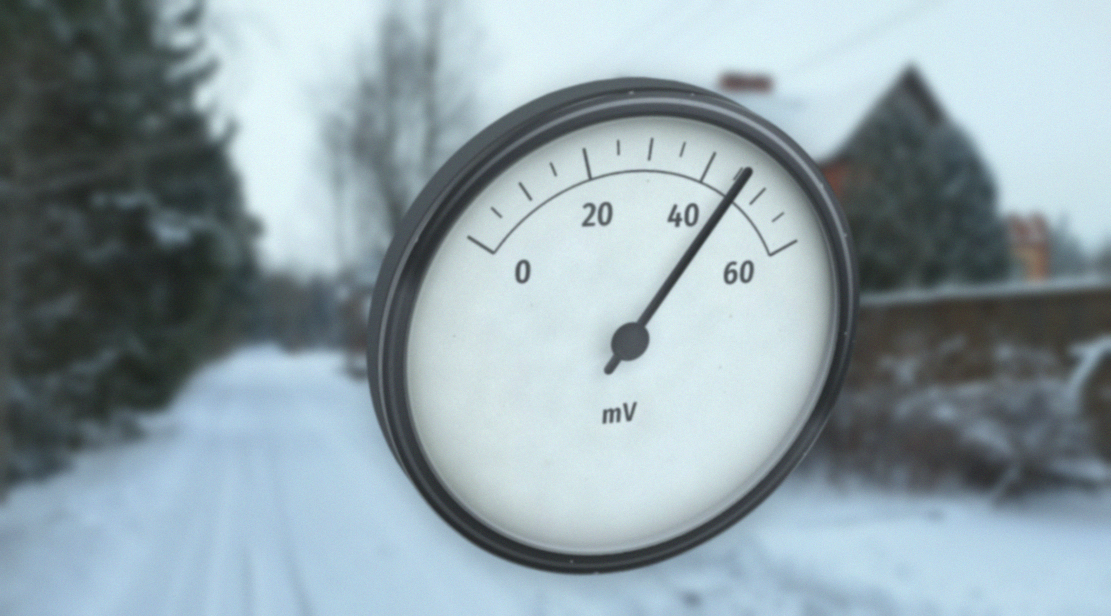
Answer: 45mV
